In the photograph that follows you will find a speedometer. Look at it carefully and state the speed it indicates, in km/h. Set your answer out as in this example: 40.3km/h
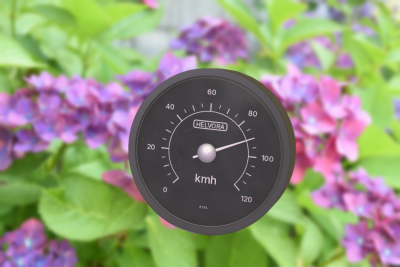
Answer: 90km/h
